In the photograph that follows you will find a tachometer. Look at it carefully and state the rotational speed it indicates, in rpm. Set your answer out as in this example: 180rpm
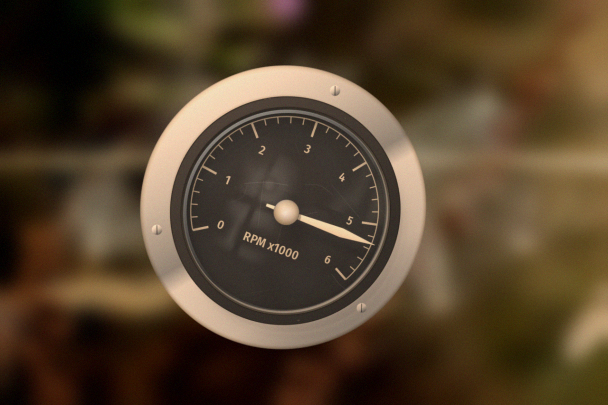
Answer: 5300rpm
